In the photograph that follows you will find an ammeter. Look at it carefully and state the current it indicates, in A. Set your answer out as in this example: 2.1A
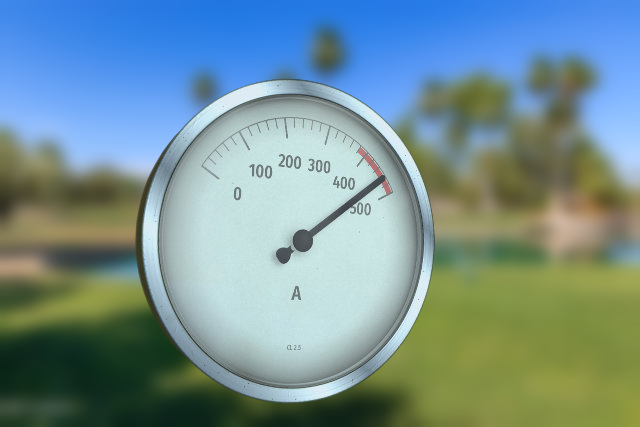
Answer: 460A
